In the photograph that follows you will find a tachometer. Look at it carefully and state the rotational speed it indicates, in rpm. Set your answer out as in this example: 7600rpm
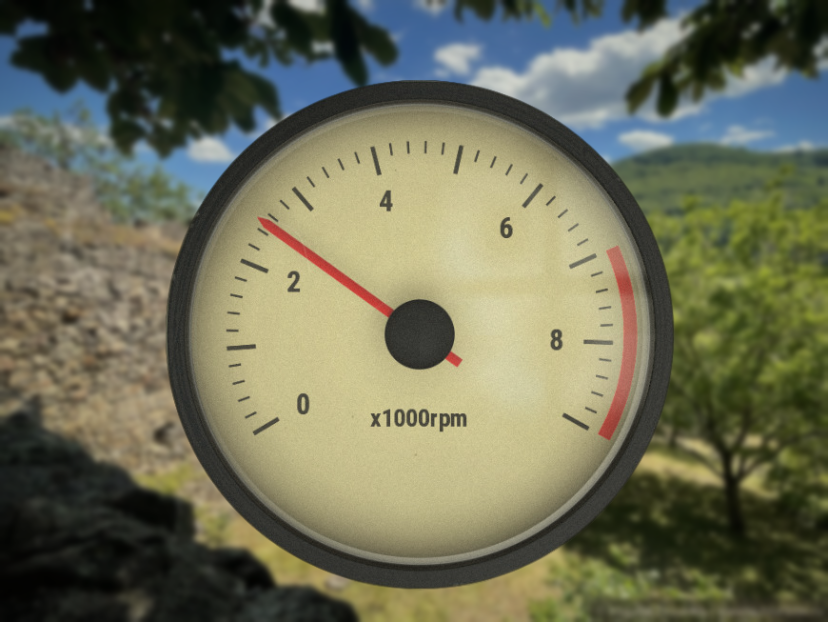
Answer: 2500rpm
